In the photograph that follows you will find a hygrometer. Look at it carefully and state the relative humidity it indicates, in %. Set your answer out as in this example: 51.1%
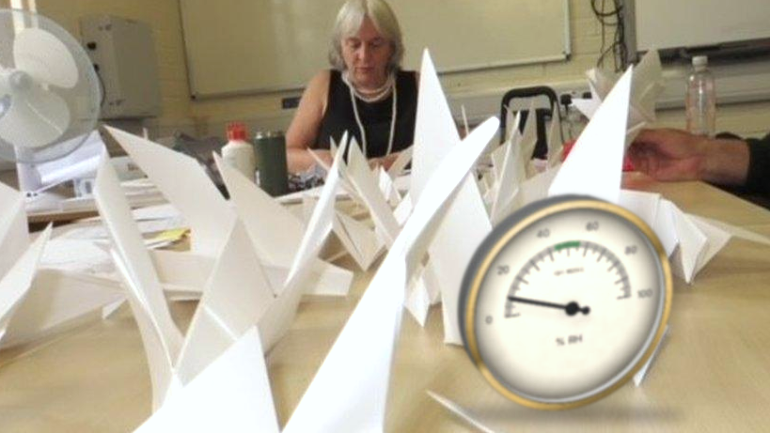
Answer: 10%
